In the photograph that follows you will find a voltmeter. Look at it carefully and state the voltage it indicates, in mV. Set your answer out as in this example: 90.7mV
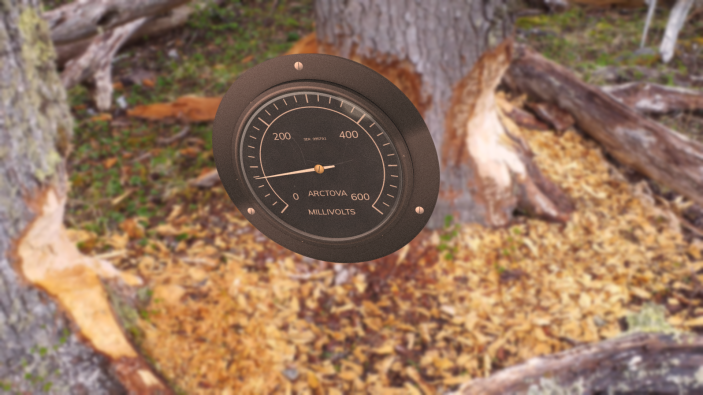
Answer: 80mV
